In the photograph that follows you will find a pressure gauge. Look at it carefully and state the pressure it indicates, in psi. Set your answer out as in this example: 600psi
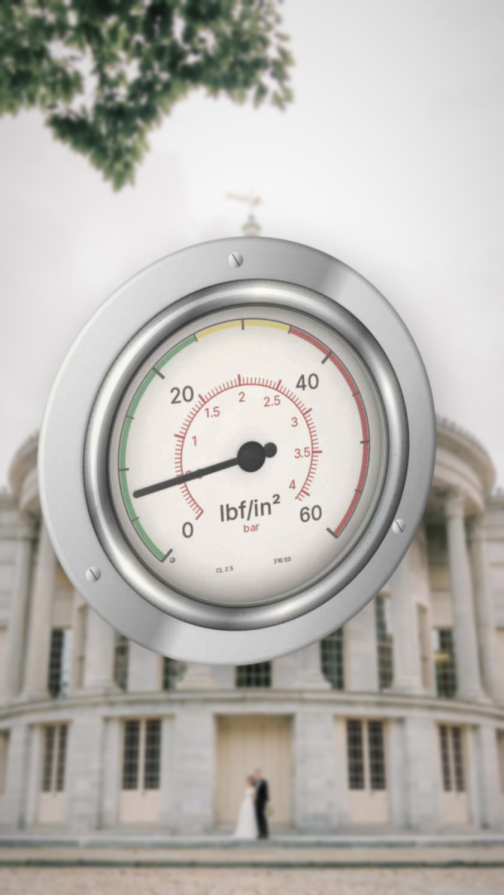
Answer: 7.5psi
